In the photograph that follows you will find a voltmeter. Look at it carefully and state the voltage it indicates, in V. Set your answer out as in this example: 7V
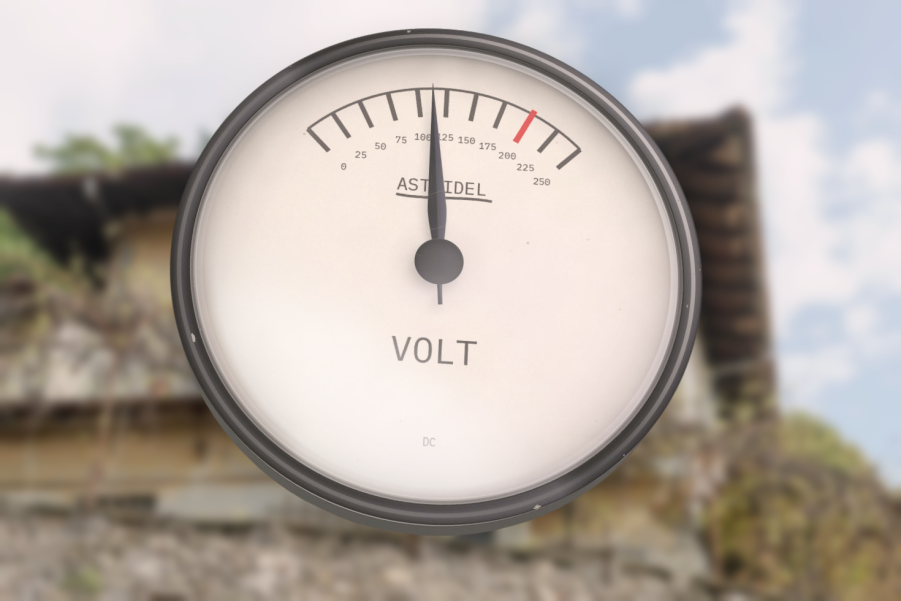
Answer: 112.5V
